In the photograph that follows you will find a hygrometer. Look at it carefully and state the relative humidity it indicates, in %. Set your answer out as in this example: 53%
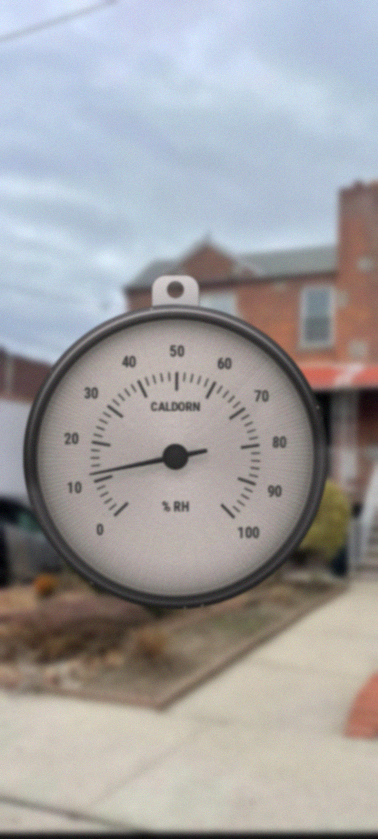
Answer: 12%
